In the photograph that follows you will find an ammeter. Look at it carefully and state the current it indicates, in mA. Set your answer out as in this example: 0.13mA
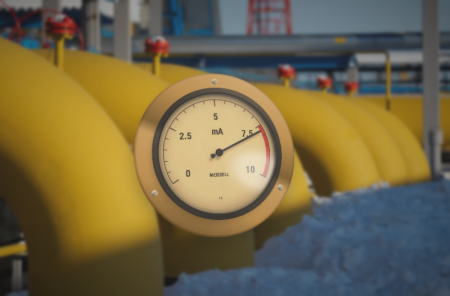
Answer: 7.75mA
